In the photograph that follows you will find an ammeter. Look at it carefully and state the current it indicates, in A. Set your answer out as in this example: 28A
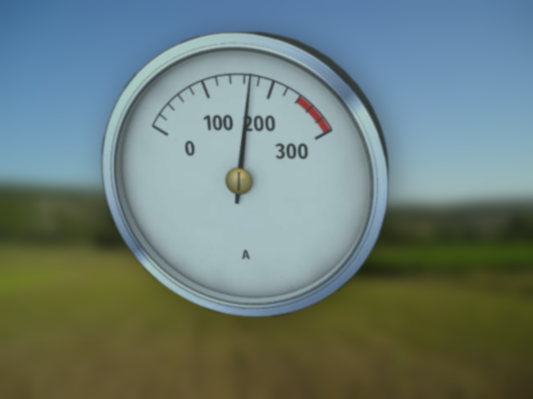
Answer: 170A
